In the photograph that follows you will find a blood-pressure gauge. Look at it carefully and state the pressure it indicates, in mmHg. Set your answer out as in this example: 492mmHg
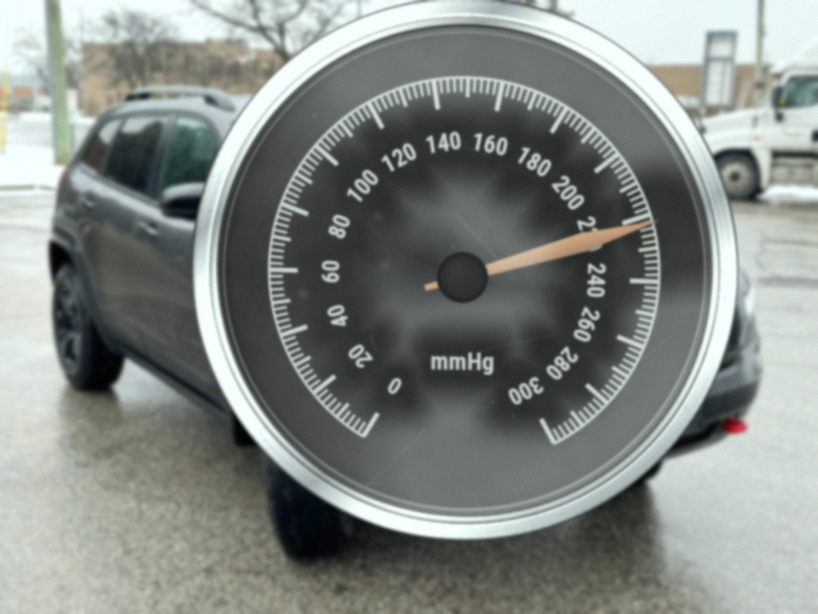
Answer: 222mmHg
